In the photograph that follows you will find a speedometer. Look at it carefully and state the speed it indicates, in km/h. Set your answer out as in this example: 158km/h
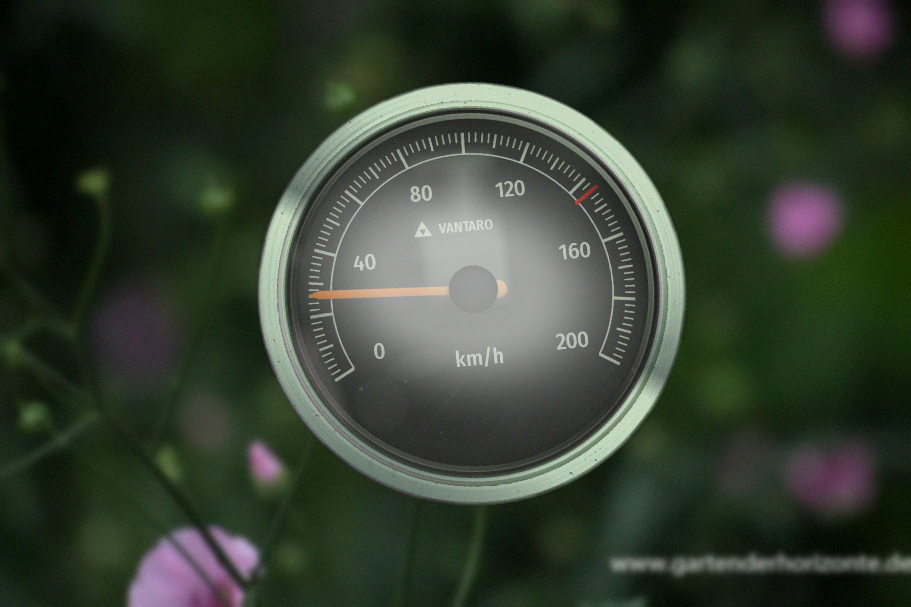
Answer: 26km/h
